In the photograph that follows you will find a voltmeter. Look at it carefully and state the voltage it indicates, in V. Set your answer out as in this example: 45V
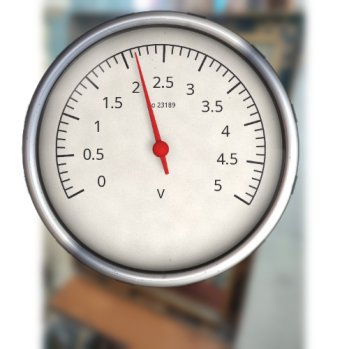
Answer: 2.15V
